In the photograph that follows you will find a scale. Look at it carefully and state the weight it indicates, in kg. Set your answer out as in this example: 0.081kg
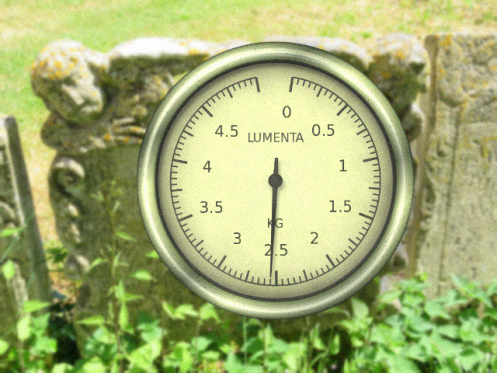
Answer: 2.55kg
